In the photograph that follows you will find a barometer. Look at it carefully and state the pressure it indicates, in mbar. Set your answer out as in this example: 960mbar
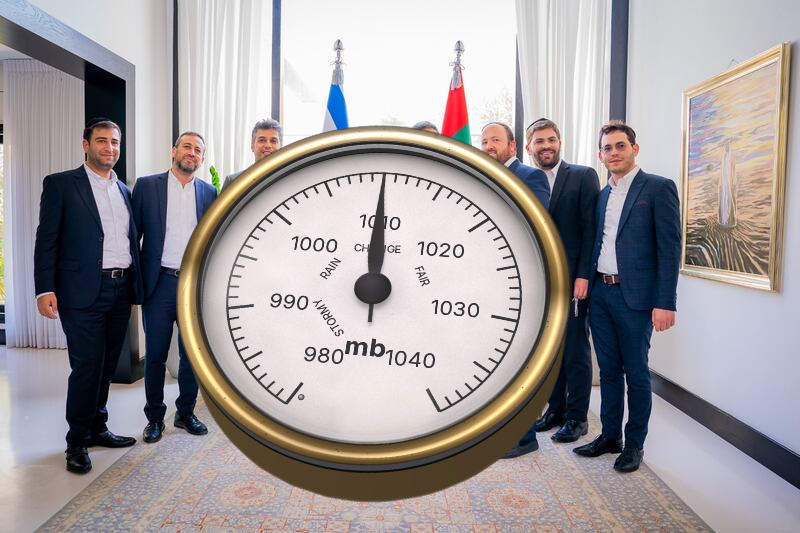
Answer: 1010mbar
